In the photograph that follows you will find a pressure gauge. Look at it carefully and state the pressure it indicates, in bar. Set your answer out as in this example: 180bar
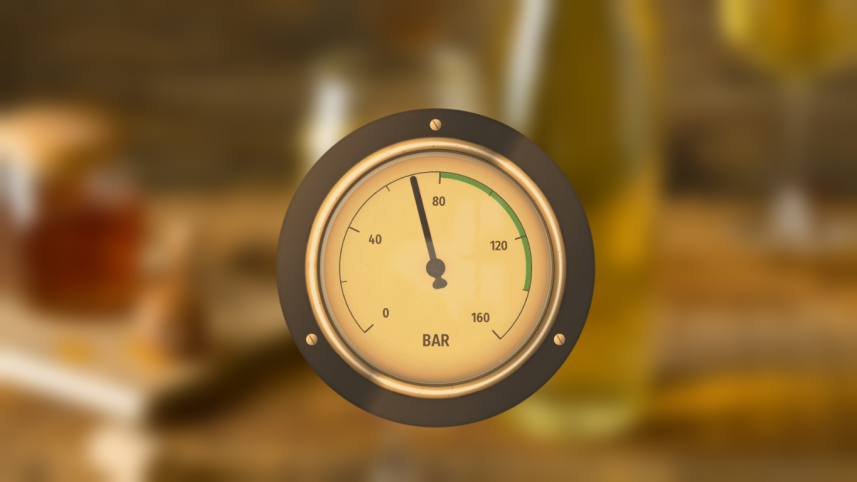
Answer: 70bar
